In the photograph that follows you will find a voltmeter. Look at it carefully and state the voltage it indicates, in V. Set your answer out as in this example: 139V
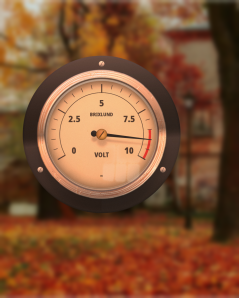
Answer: 9V
